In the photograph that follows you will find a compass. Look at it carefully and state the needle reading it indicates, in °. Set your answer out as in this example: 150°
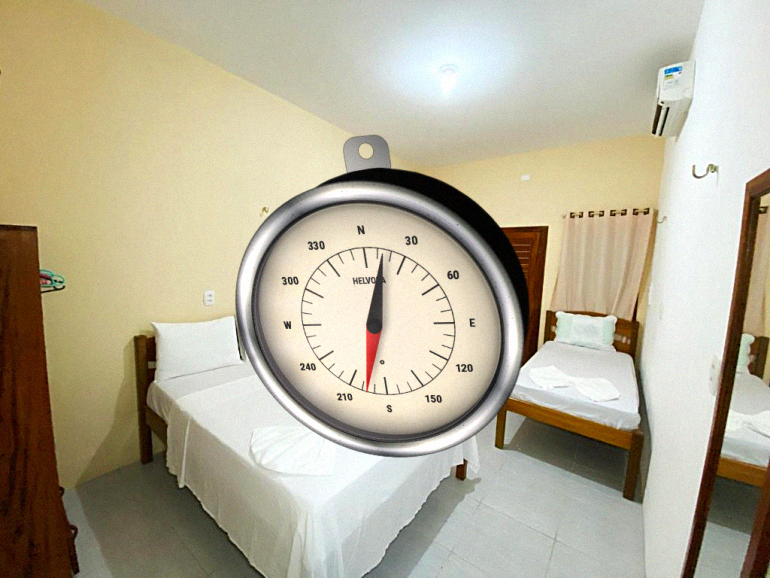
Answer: 195°
